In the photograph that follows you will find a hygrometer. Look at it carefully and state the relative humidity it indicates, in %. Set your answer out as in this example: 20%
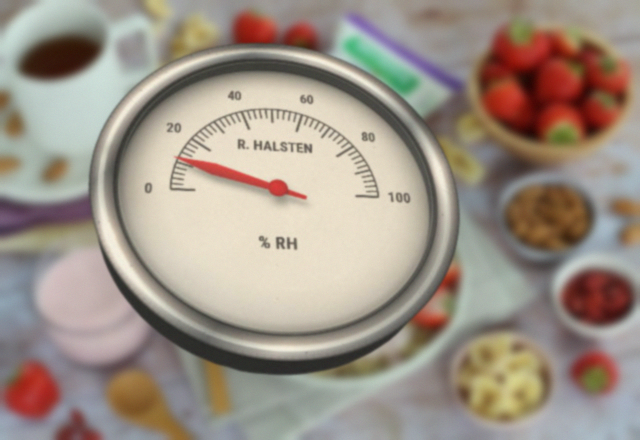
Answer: 10%
